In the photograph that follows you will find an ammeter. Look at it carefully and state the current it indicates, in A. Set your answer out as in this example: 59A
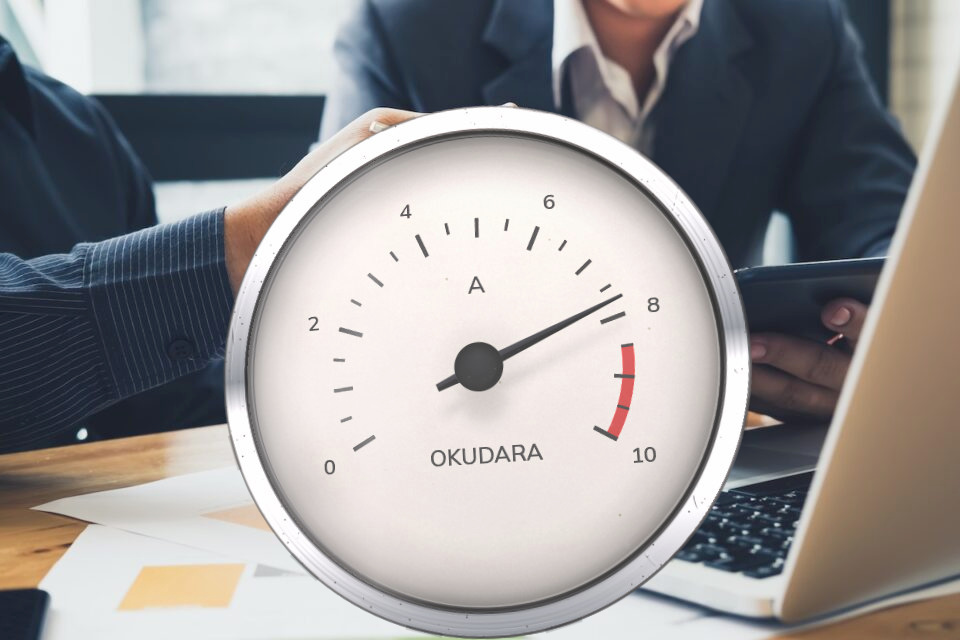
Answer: 7.75A
